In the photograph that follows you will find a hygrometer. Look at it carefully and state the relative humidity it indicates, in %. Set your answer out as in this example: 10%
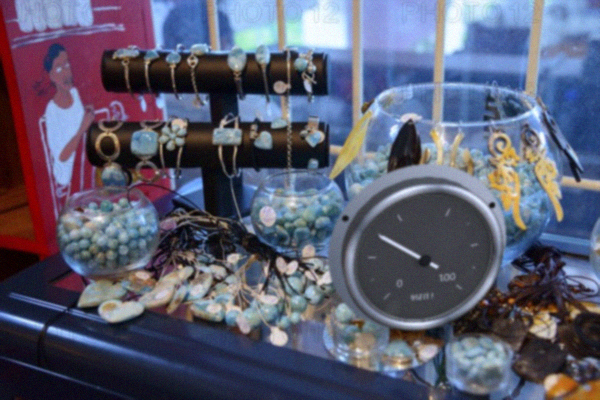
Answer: 30%
